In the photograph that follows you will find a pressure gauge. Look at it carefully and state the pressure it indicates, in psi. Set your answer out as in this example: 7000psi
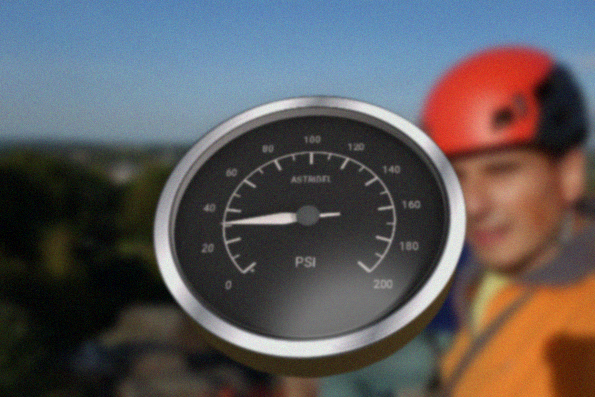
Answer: 30psi
